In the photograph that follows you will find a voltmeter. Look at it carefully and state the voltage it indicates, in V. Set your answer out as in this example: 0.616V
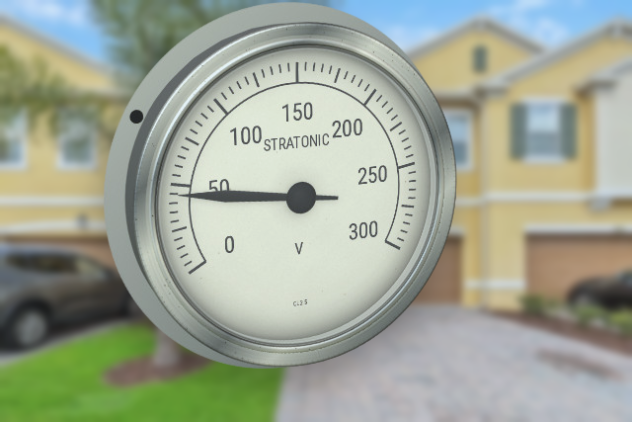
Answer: 45V
